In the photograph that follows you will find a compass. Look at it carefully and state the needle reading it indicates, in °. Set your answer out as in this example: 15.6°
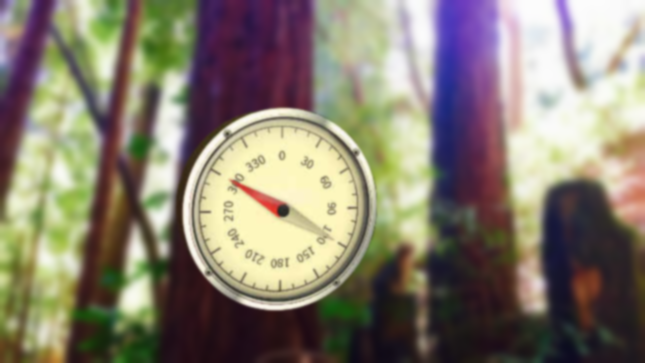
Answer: 300°
